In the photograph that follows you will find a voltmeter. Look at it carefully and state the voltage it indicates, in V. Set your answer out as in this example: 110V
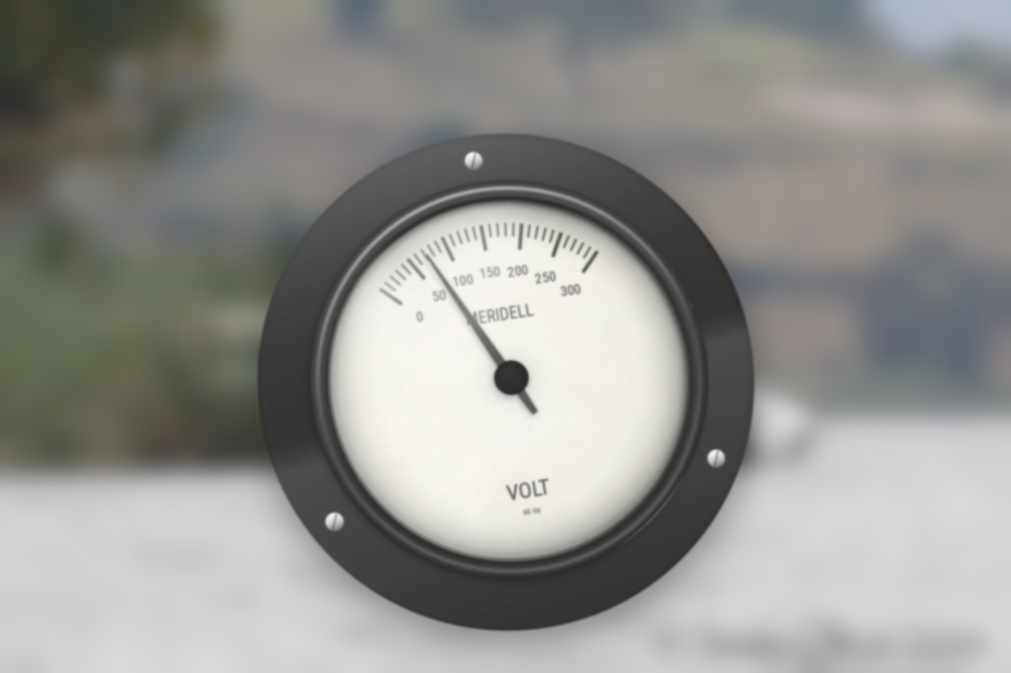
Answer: 70V
